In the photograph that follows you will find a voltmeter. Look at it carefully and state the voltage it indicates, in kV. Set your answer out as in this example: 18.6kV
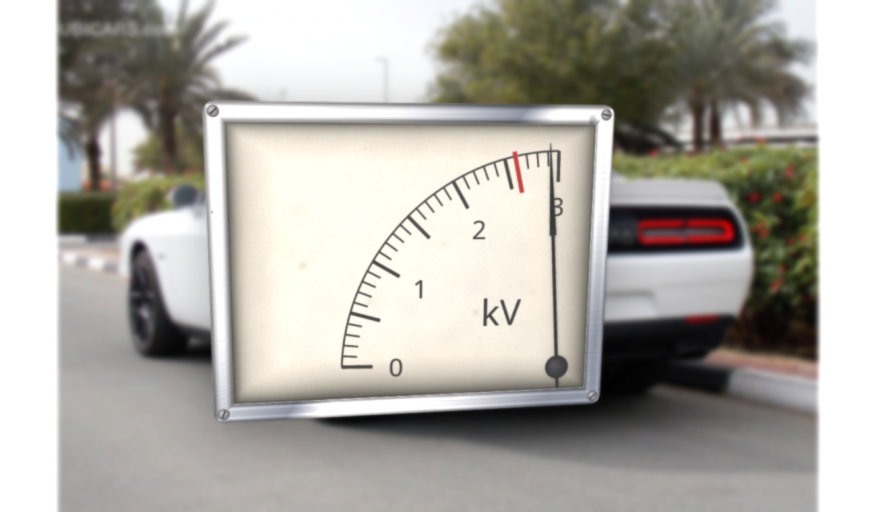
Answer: 2.9kV
